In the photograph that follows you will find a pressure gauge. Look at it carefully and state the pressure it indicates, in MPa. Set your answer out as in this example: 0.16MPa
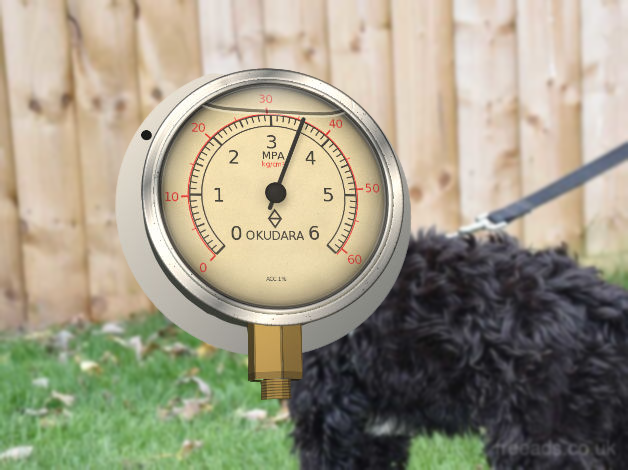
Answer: 3.5MPa
